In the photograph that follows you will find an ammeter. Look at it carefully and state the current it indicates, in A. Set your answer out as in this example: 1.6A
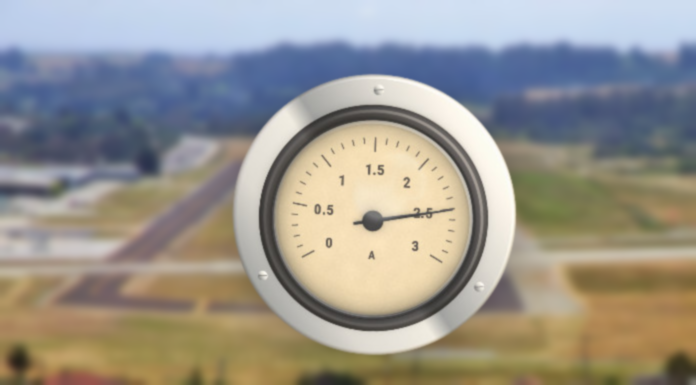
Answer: 2.5A
